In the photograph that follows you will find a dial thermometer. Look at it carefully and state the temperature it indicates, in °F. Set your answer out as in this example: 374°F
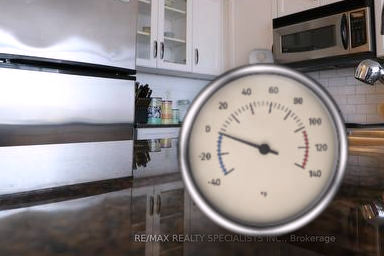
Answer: 0°F
